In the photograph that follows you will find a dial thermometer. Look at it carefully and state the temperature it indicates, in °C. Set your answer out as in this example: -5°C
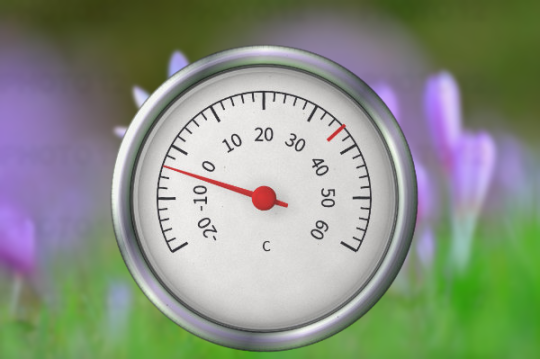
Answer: -4°C
